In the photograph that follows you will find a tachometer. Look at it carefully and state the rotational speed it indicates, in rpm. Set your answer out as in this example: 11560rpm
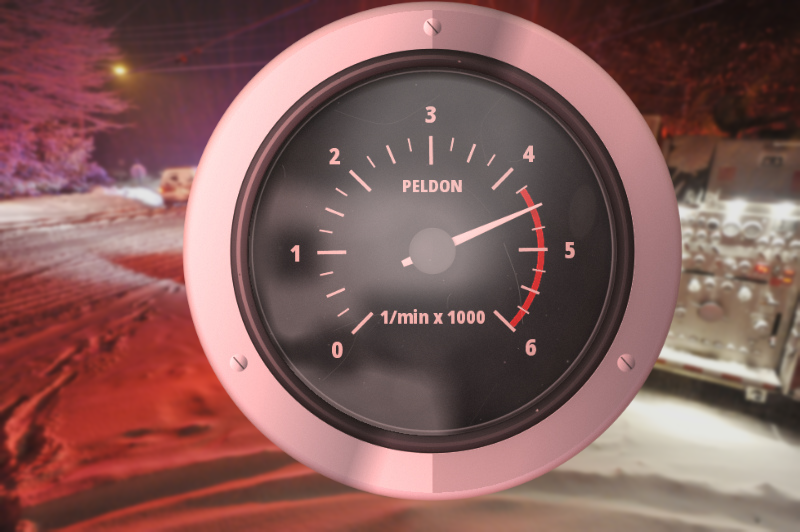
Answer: 4500rpm
